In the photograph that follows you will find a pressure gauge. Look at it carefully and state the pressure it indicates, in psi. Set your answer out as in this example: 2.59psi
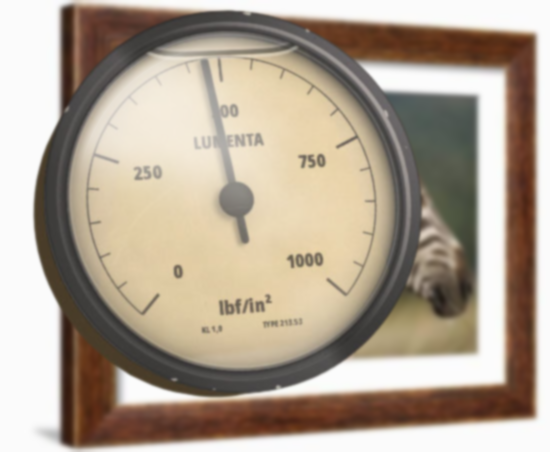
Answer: 475psi
